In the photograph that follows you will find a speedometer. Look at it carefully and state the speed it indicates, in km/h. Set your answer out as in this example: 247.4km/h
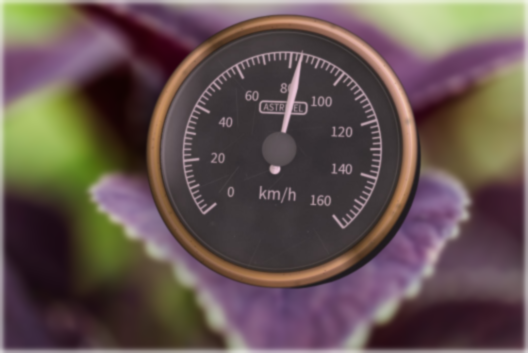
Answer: 84km/h
